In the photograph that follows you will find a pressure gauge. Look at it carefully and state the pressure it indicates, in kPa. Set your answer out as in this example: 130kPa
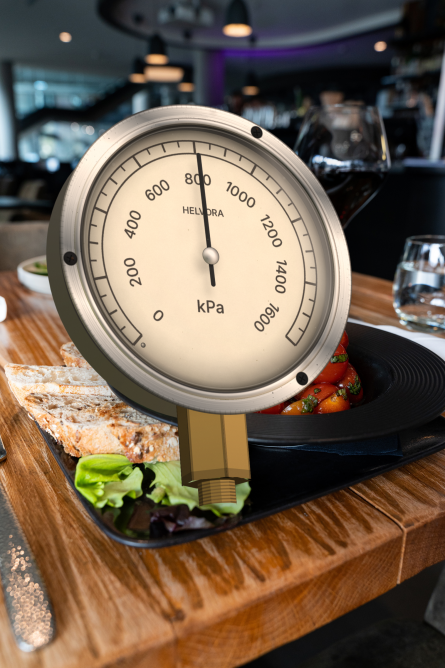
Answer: 800kPa
